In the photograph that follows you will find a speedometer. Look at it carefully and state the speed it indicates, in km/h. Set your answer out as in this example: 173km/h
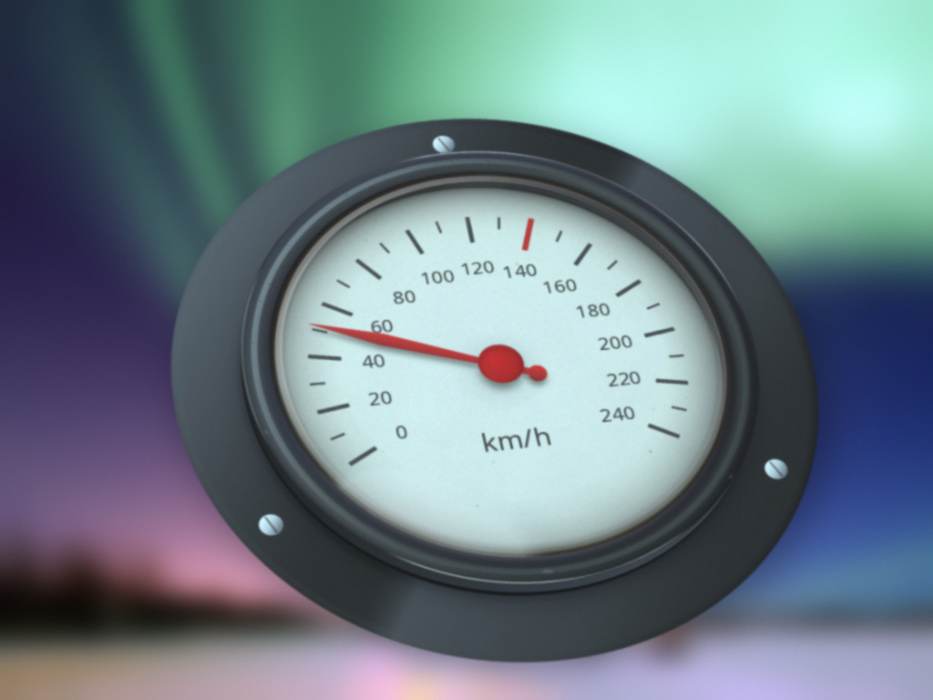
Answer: 50km/h
